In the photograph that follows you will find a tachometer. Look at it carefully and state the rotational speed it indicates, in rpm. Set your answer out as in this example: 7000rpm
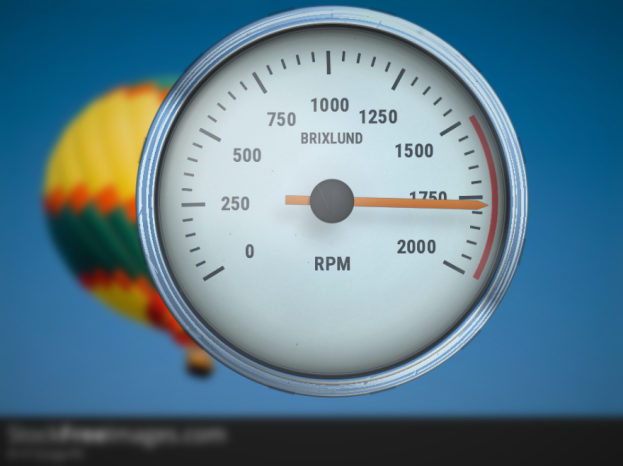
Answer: 1775rpm
